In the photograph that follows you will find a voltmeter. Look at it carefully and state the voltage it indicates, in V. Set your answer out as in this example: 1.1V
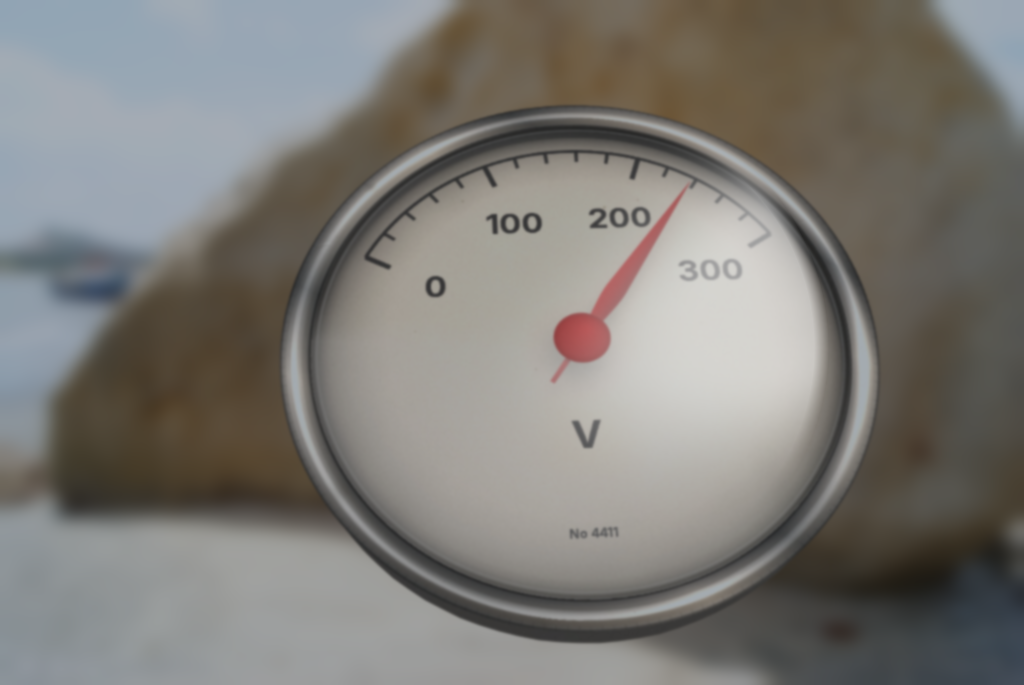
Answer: 240V
